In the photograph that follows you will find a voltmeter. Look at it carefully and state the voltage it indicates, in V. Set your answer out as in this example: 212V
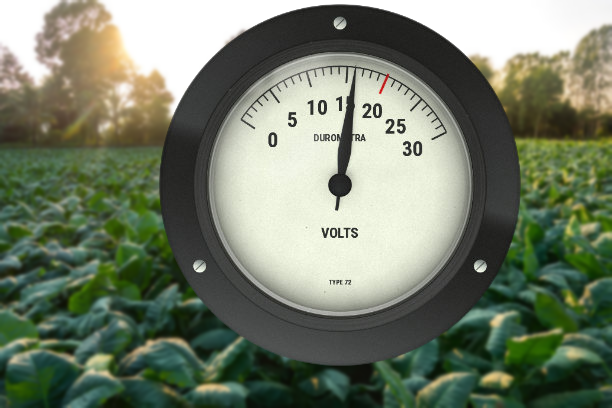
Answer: 16V
